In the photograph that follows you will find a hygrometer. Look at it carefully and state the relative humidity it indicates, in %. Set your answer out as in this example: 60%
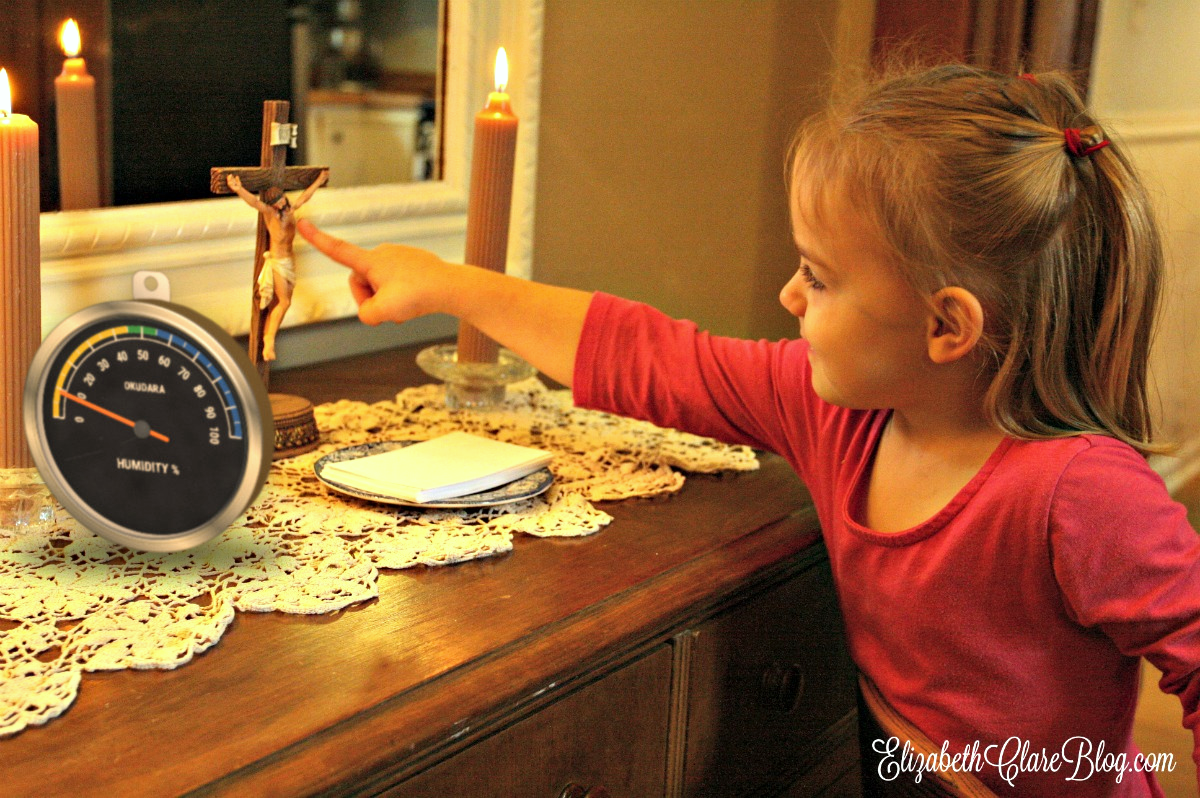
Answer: 10%
